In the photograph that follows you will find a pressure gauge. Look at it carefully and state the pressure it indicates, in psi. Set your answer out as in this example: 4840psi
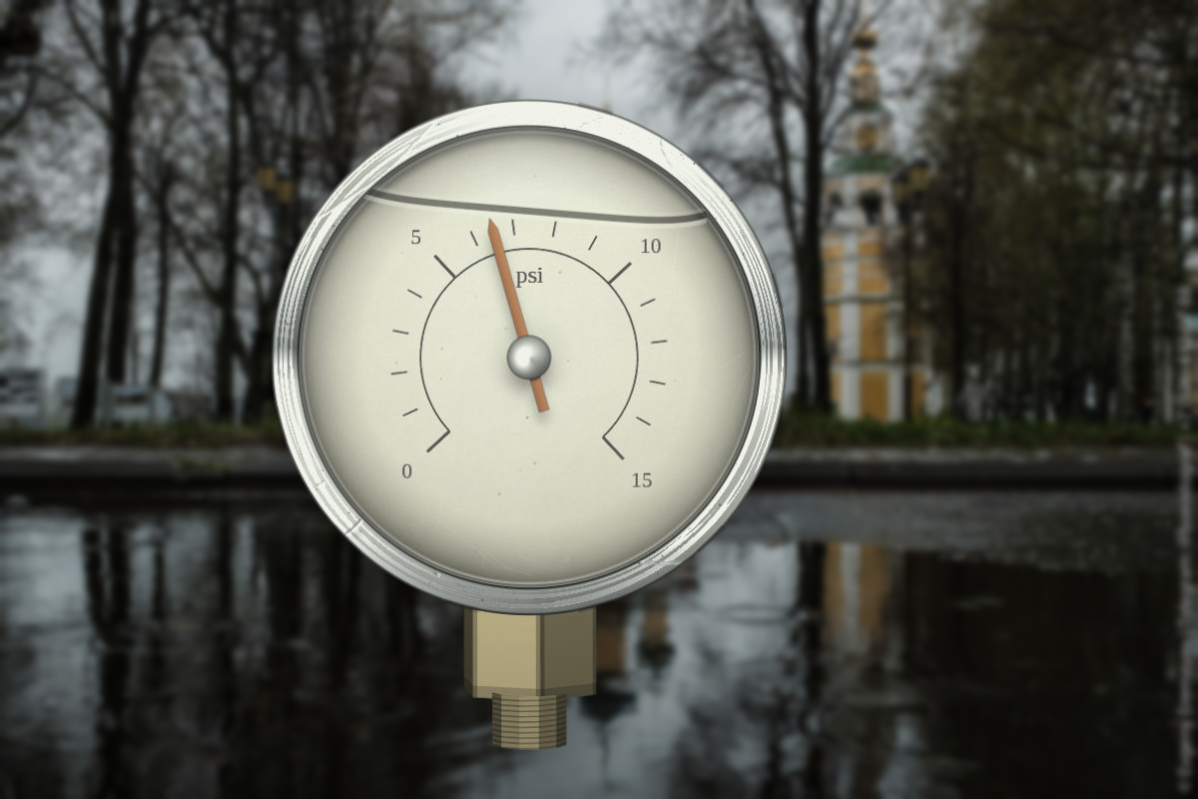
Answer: 6.5psi
